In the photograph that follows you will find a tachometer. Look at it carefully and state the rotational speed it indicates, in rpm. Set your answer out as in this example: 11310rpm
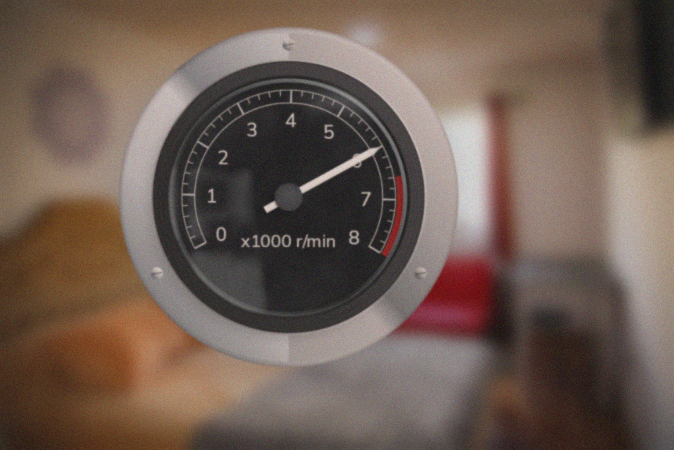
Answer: 6000rpm
